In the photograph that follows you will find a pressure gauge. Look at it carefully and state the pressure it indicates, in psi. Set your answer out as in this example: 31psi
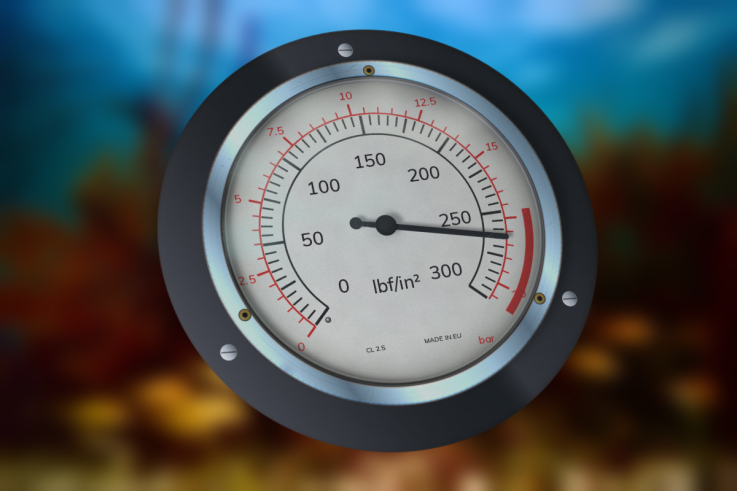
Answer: 265psi
